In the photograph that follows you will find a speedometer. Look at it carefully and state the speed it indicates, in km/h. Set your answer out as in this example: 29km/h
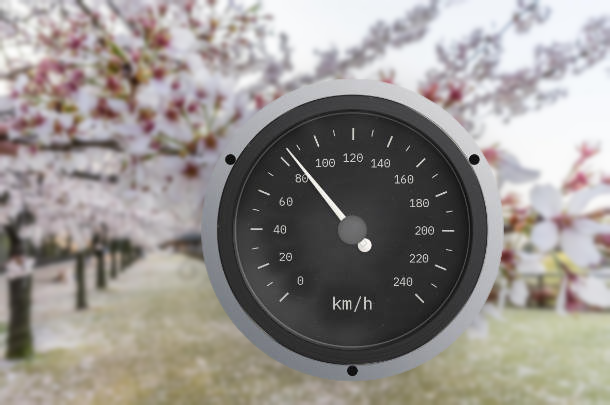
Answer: 85km/h
